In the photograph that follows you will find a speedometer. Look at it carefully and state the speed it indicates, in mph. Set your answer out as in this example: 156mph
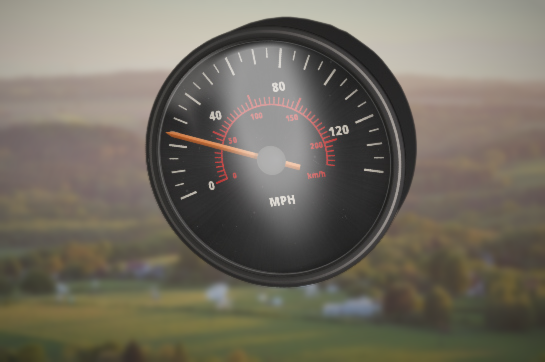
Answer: 25mph
